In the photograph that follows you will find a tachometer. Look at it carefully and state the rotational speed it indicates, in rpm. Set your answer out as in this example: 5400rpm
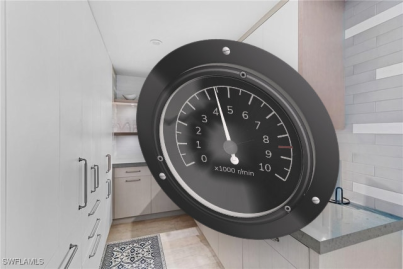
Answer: 4500rpm
